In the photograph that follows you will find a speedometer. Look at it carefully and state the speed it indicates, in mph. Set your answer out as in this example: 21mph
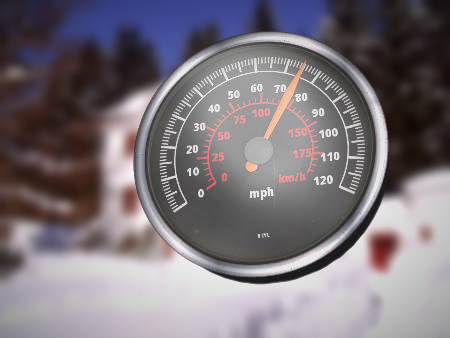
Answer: 75mph
